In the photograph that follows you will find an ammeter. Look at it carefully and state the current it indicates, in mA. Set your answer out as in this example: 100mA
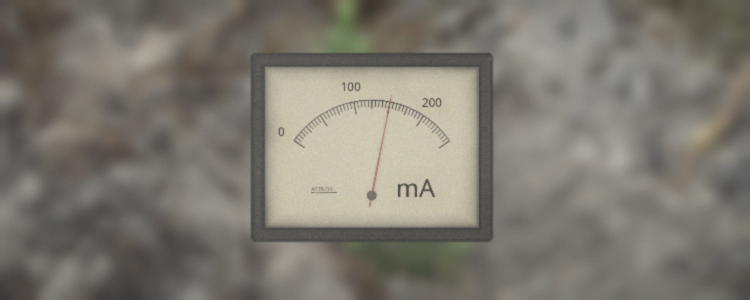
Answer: 150mA
